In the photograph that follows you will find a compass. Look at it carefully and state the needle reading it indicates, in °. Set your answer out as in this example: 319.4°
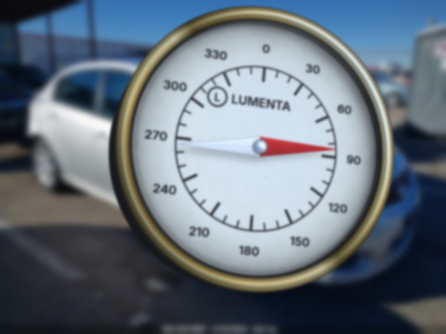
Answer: 85°
